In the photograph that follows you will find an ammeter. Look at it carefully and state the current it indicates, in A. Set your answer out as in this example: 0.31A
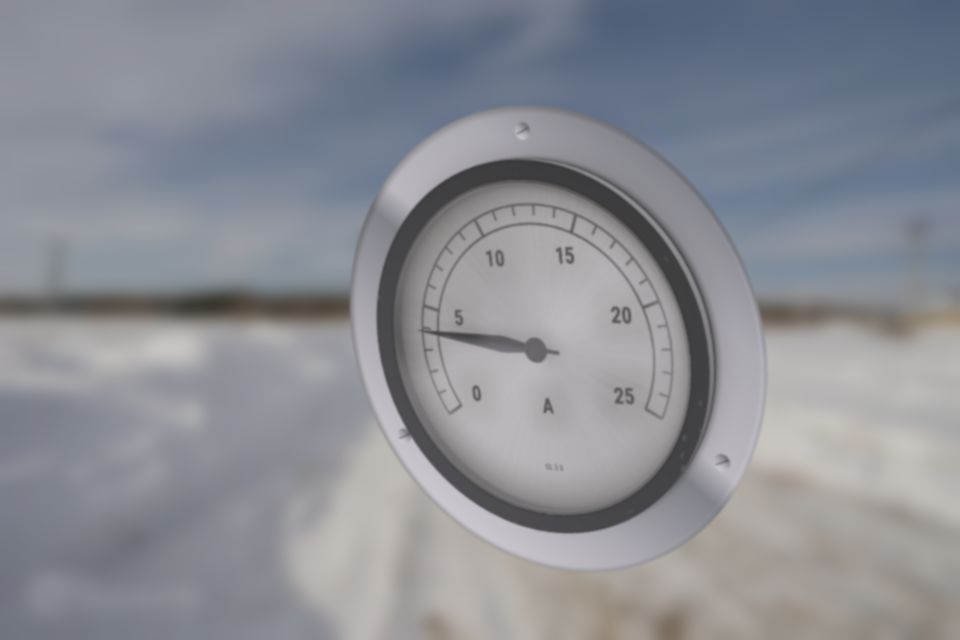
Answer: 4A
